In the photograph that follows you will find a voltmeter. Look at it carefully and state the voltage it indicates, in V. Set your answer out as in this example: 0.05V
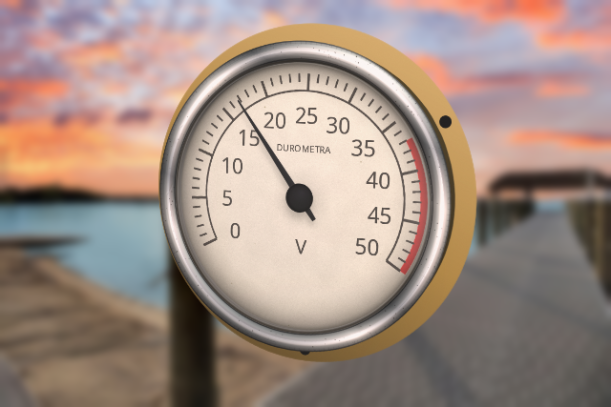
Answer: 17V
